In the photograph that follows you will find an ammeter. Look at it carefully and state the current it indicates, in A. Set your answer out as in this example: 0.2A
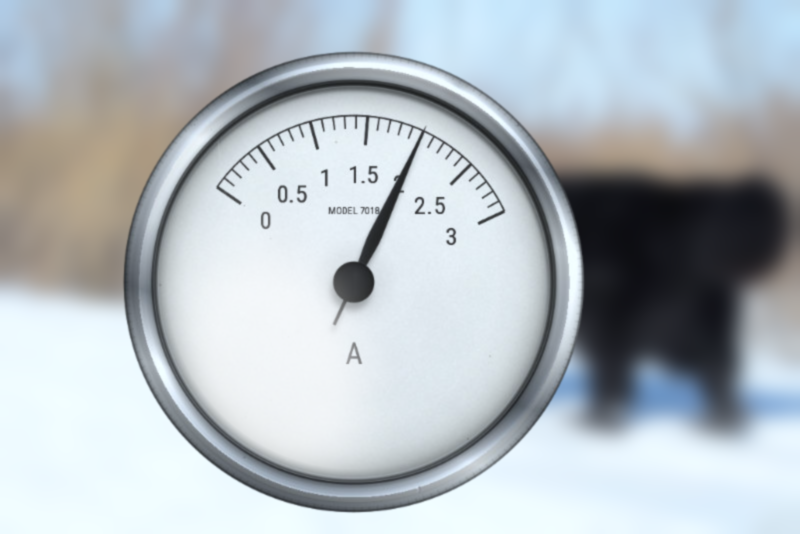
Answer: 2A
